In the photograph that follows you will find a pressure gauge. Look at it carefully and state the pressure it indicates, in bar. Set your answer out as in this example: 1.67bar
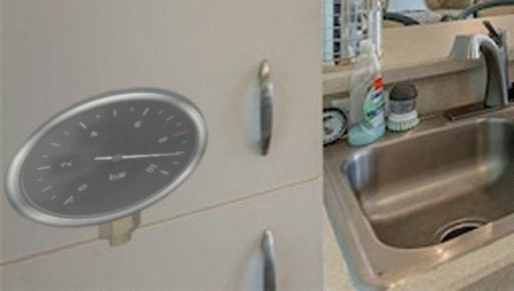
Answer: 9bar
